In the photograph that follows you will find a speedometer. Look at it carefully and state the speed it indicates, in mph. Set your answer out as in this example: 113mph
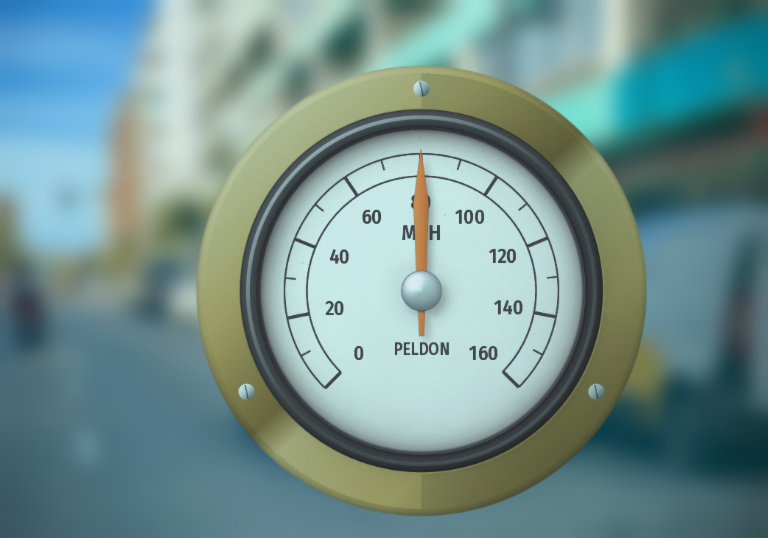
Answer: 80mph
